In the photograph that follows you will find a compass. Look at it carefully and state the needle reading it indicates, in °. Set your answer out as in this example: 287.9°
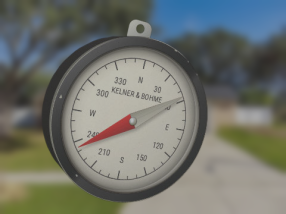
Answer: 235°
